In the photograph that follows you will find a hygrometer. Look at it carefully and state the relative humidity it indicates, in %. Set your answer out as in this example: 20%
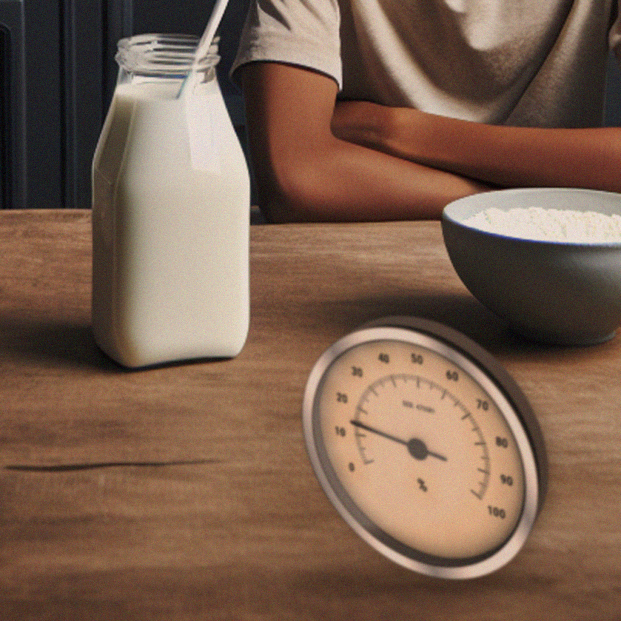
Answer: 15%
